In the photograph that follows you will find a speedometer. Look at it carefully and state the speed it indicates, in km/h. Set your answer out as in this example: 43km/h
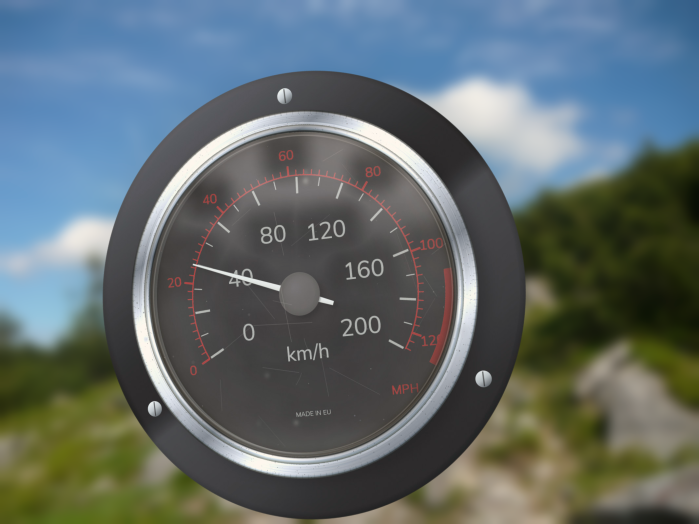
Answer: 40km/h
